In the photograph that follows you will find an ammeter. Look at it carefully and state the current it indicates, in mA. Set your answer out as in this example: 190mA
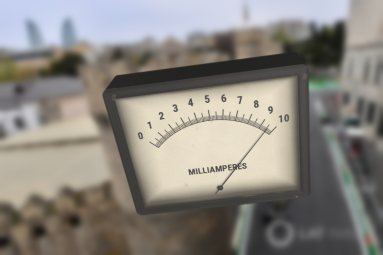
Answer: 9.5mA
